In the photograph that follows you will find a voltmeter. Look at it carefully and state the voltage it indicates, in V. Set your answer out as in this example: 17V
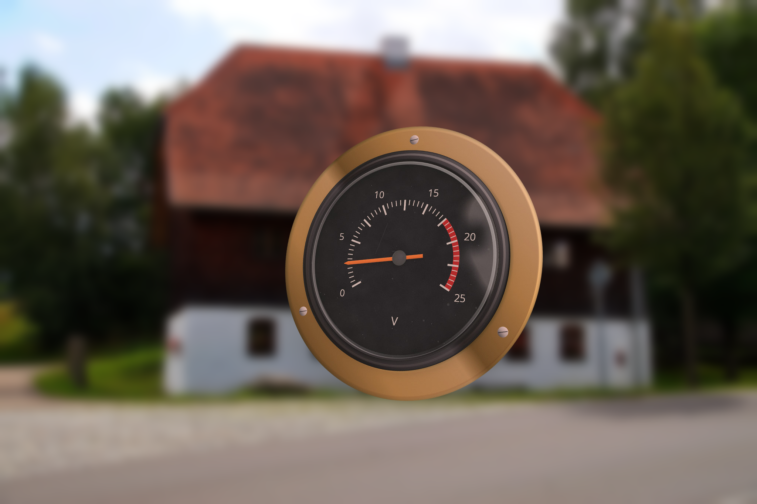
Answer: 2.5V
